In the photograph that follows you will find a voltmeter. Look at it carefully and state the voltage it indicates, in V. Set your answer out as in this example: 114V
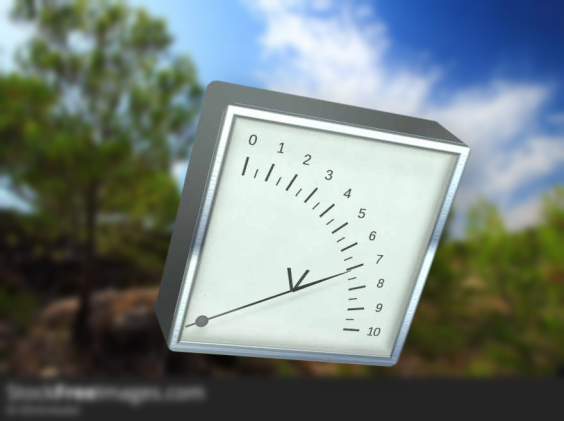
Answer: 7V
